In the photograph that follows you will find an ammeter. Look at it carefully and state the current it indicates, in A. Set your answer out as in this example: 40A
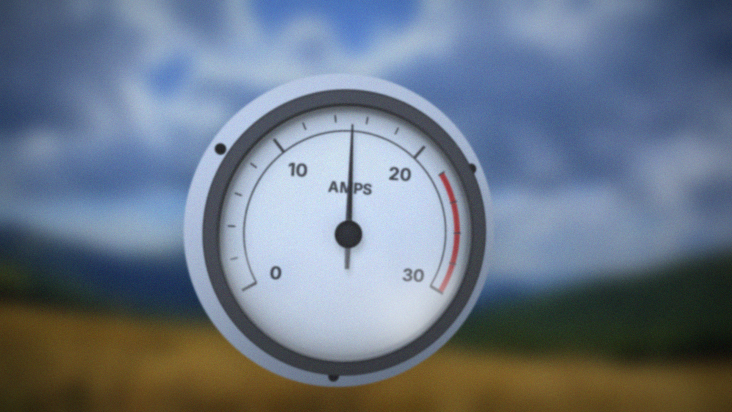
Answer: 15A
